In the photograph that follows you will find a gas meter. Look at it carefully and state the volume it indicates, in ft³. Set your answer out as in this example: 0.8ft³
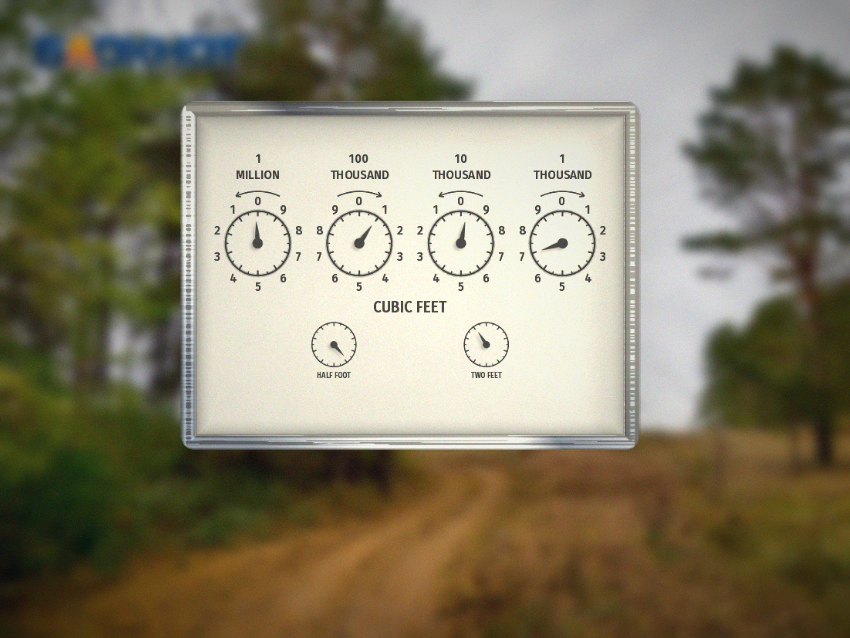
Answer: 9700ft³
